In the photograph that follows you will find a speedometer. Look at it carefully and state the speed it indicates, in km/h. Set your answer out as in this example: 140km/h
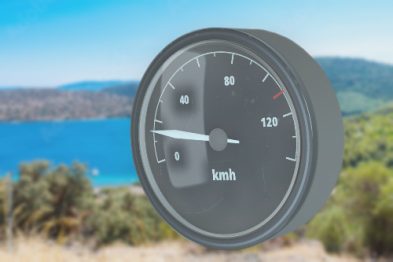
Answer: 15km/h
